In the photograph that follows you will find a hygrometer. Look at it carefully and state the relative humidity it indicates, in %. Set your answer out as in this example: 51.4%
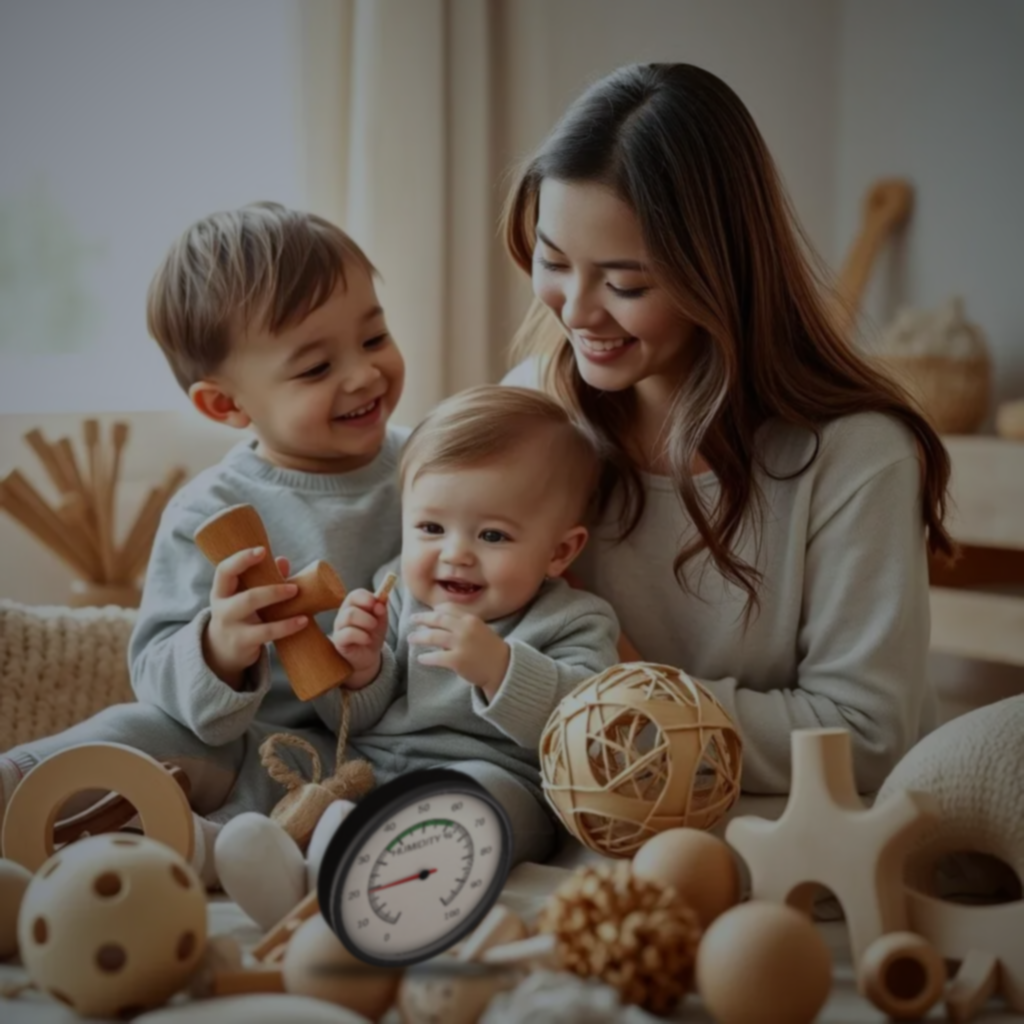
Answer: 20%
